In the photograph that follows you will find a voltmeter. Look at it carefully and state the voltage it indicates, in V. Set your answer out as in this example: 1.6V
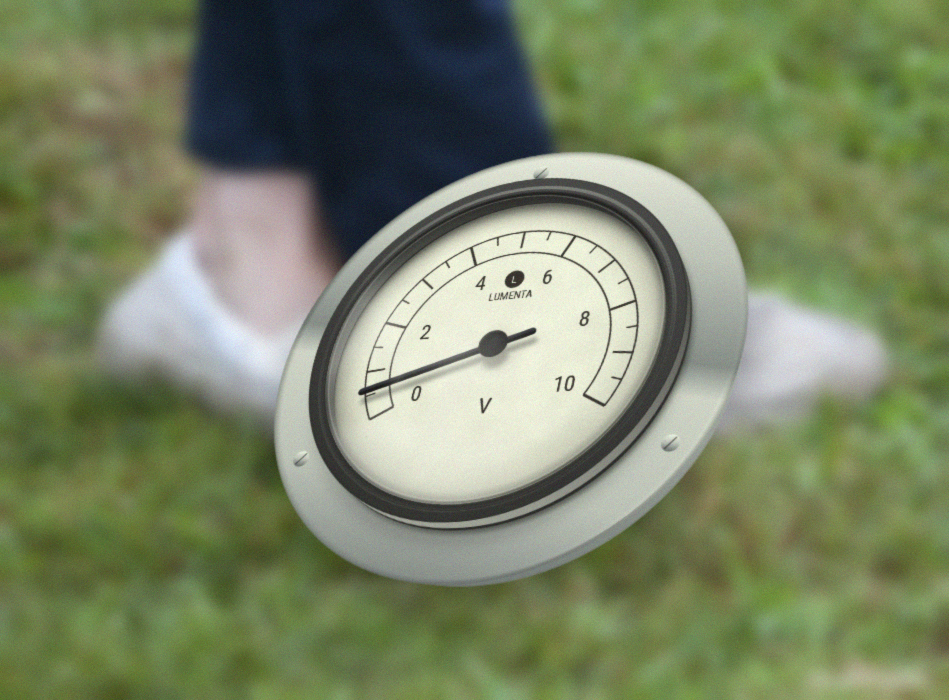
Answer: 0.5V
